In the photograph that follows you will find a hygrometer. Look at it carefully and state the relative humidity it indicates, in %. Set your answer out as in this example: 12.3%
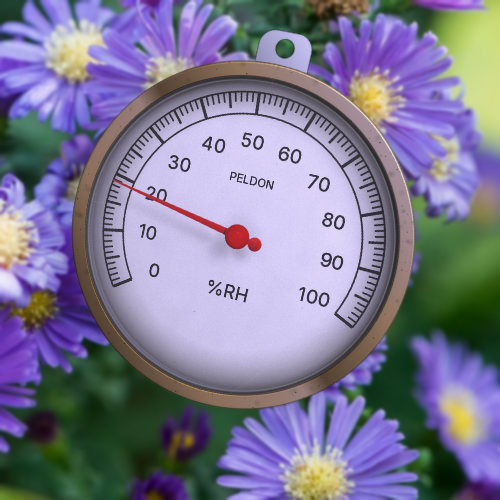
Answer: 19%
